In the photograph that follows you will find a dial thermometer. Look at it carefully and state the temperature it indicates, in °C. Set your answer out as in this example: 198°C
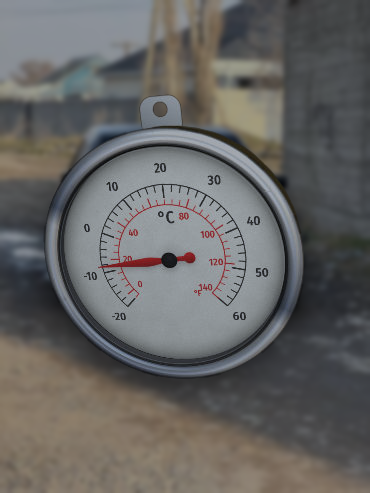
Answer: -8°C
